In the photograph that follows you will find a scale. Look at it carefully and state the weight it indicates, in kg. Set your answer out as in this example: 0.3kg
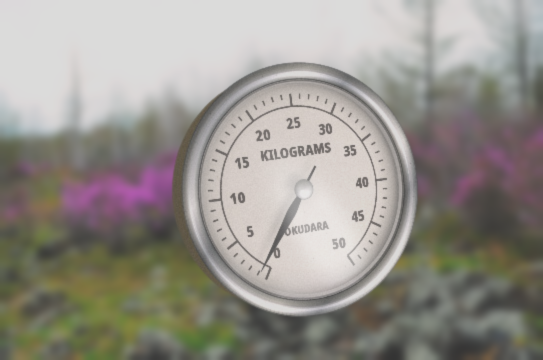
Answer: 1kg
